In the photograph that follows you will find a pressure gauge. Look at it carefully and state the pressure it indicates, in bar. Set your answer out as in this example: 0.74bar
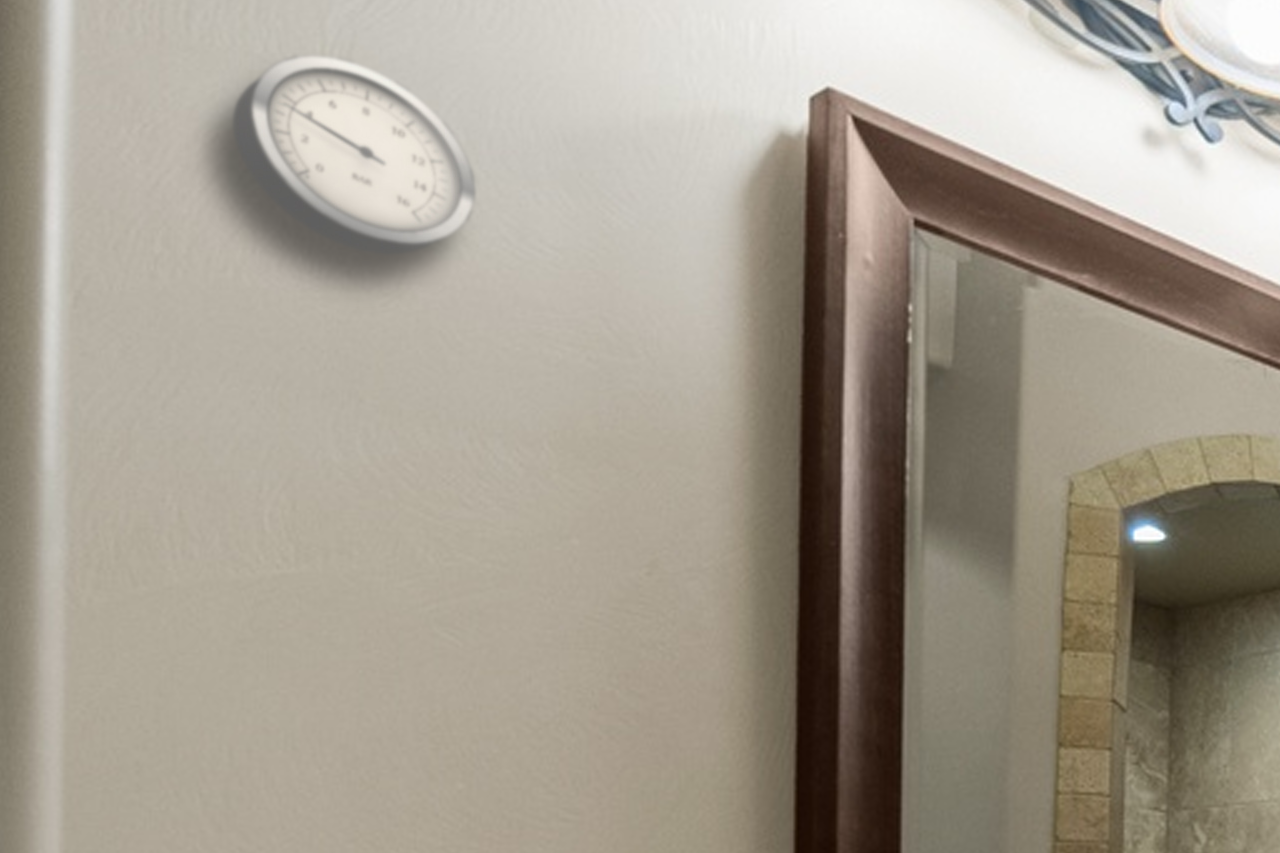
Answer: 3.5bar
